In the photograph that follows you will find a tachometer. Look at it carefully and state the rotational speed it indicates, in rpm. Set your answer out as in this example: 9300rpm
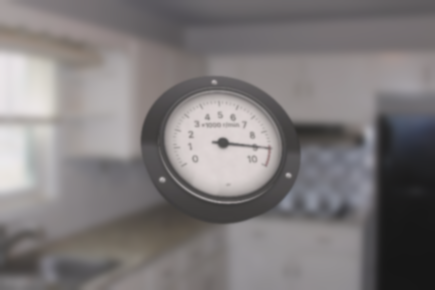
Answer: 9000rpm
